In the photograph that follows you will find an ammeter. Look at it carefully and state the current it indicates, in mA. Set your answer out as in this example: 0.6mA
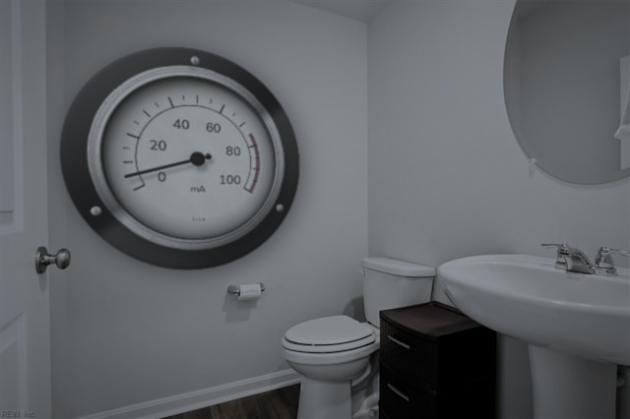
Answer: 5mA
